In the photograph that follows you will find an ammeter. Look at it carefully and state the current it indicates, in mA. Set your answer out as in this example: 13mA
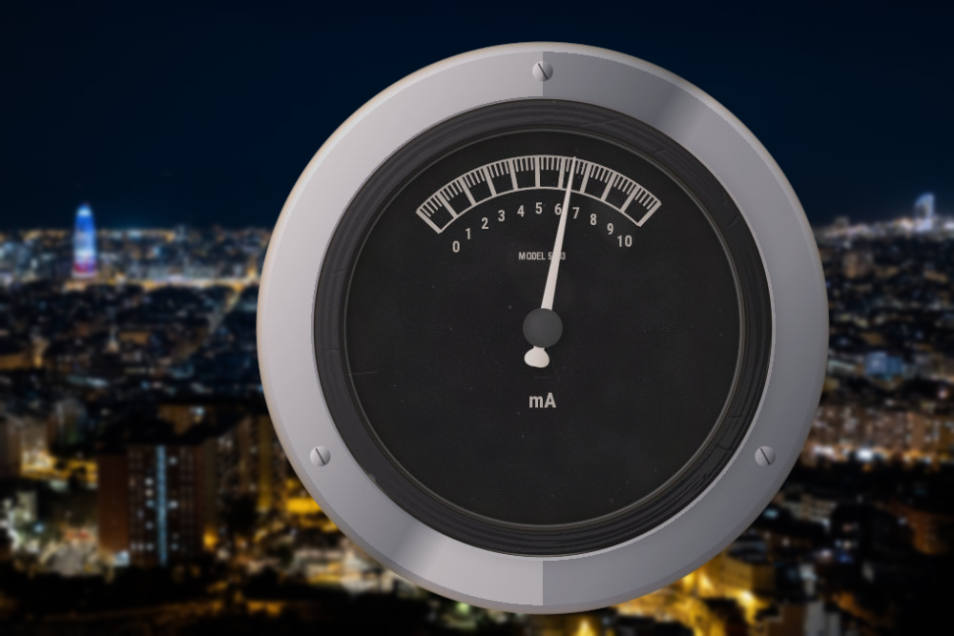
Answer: 6.4mA
